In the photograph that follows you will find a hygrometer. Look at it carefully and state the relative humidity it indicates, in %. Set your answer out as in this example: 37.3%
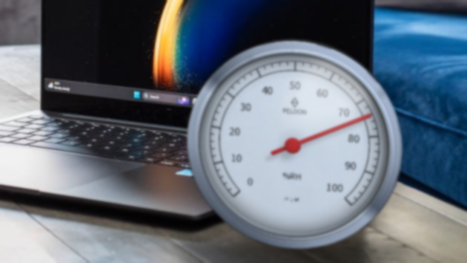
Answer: 74%
